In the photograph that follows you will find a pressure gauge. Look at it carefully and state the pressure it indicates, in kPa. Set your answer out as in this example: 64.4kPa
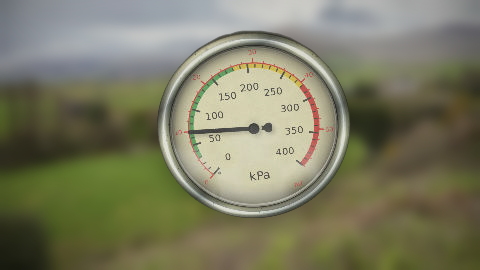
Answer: 70kPa
